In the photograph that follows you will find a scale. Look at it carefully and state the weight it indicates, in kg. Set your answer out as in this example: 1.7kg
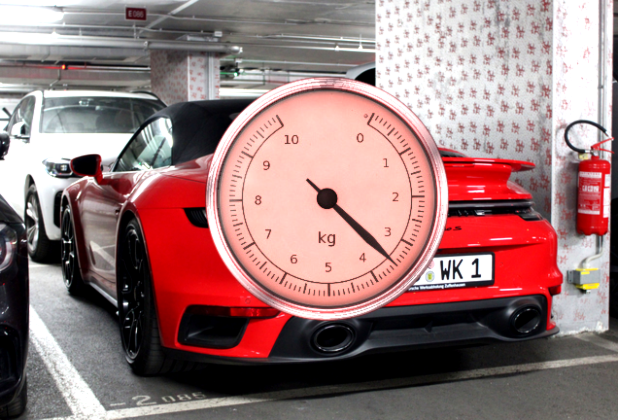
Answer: 3.5kg
